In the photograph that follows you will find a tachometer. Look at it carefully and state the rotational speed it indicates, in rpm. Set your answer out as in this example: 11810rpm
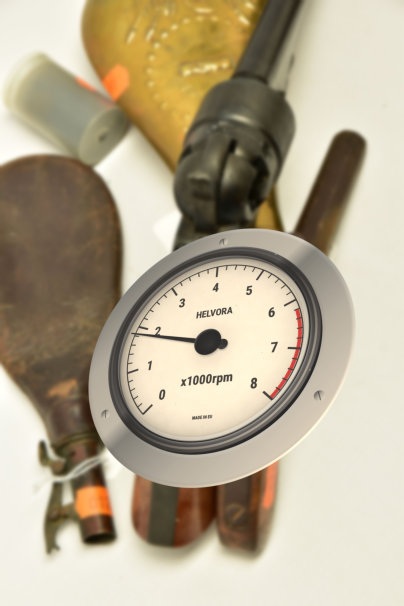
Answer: 1800rpm
